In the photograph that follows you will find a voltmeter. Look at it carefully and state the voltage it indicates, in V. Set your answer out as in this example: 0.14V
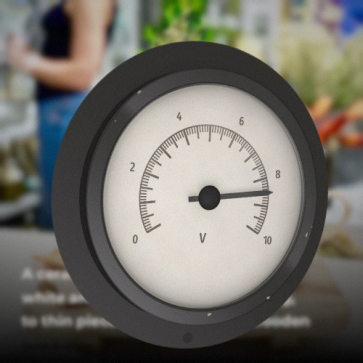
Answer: 8.5V
